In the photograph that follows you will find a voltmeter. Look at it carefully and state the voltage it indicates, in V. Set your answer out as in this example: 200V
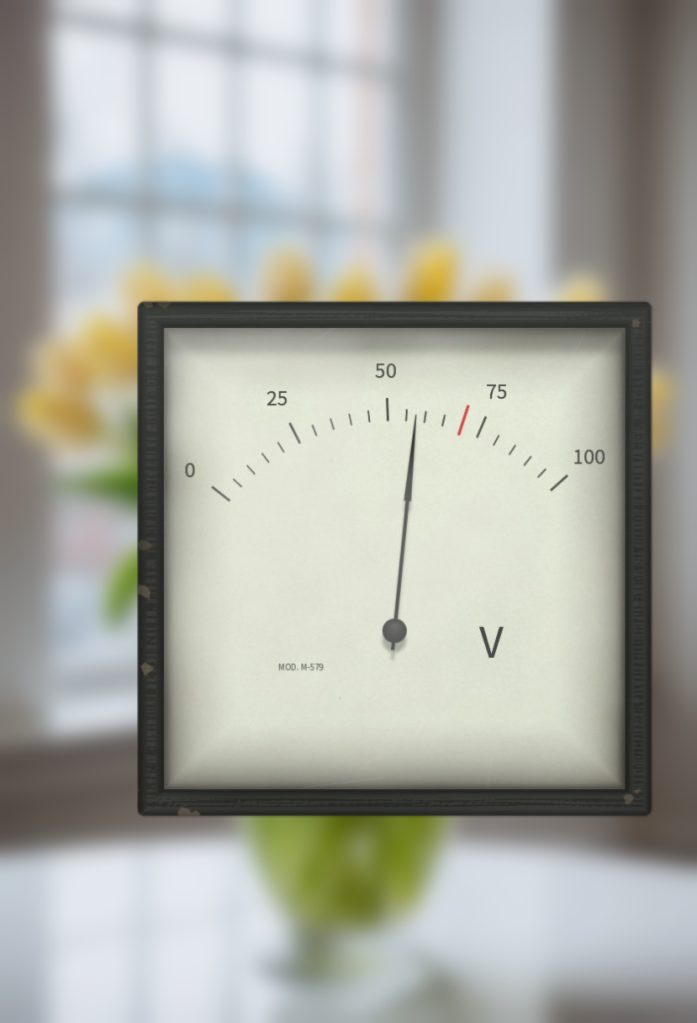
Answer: 57.5V
